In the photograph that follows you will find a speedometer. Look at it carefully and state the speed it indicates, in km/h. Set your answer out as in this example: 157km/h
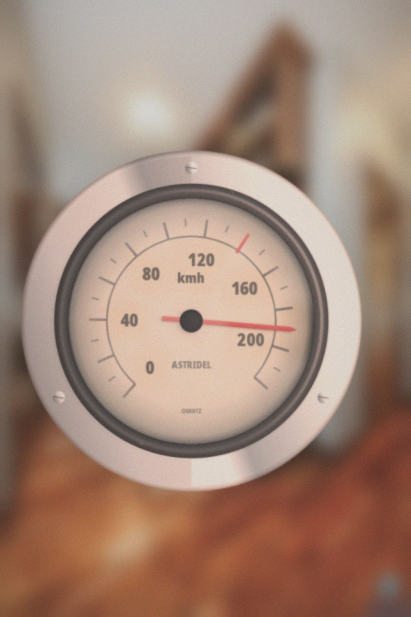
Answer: 190km/h
